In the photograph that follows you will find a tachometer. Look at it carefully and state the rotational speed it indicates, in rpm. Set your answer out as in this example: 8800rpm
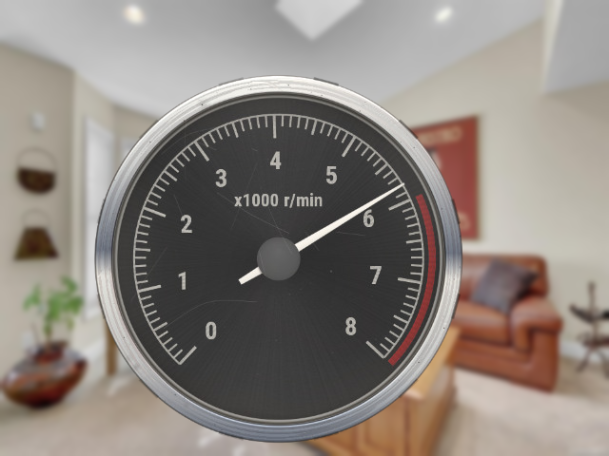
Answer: 5800rpm
